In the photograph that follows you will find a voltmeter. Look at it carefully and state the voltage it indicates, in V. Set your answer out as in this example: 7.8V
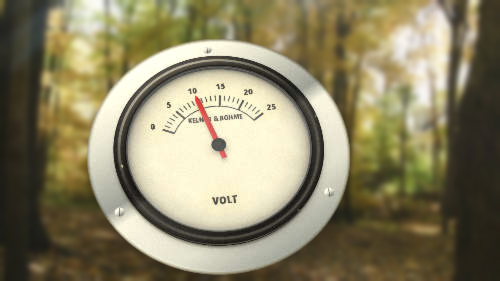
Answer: 10V
